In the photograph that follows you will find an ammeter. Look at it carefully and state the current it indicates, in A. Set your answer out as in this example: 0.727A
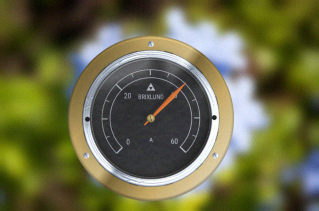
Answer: 40A
